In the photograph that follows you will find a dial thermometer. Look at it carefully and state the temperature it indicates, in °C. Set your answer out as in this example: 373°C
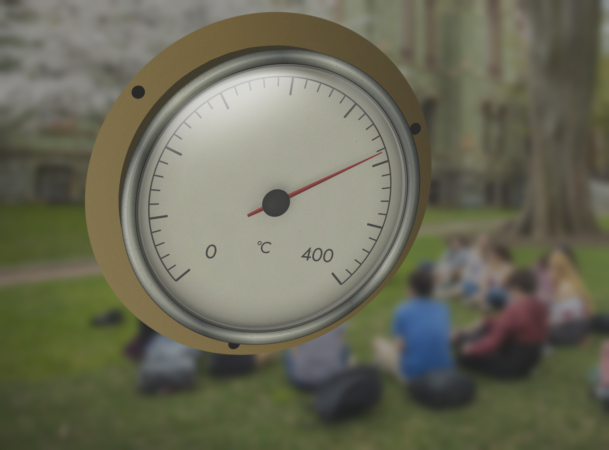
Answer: 290°C
